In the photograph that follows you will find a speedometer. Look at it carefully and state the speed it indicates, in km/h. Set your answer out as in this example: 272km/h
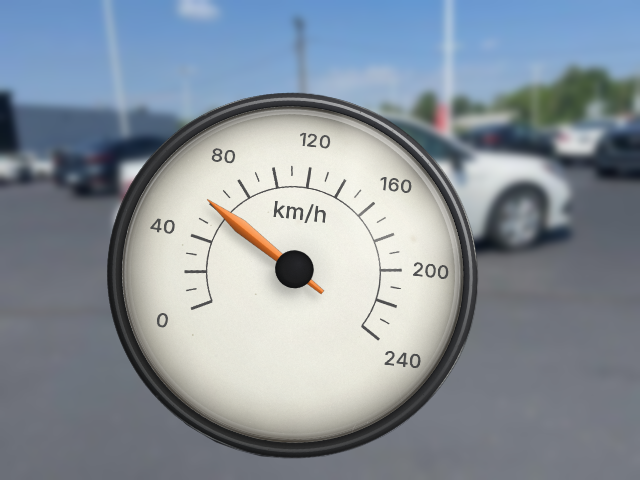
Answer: 60km/h
